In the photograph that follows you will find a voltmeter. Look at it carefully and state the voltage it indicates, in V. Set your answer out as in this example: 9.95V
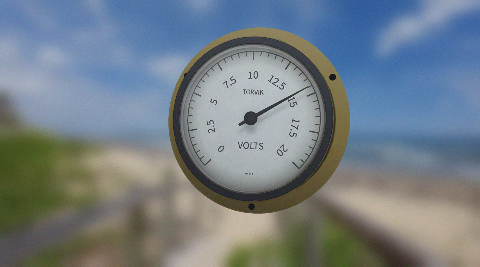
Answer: 14.5V
